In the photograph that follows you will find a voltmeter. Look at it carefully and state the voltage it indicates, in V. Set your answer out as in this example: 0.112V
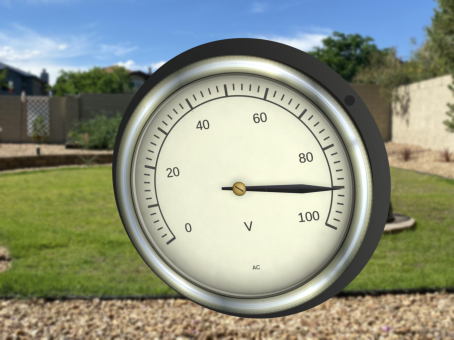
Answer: 90V
